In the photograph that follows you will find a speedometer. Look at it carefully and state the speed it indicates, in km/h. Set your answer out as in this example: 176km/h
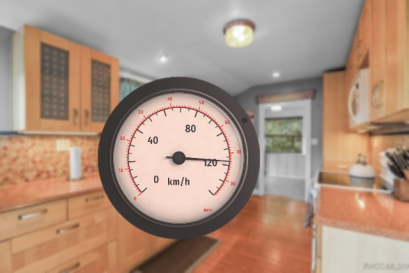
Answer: 117.5km/h
